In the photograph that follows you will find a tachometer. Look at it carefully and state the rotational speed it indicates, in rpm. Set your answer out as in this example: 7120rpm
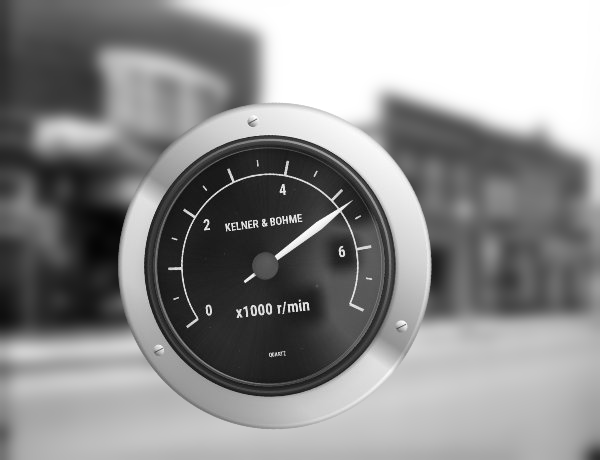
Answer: 5250rpm
